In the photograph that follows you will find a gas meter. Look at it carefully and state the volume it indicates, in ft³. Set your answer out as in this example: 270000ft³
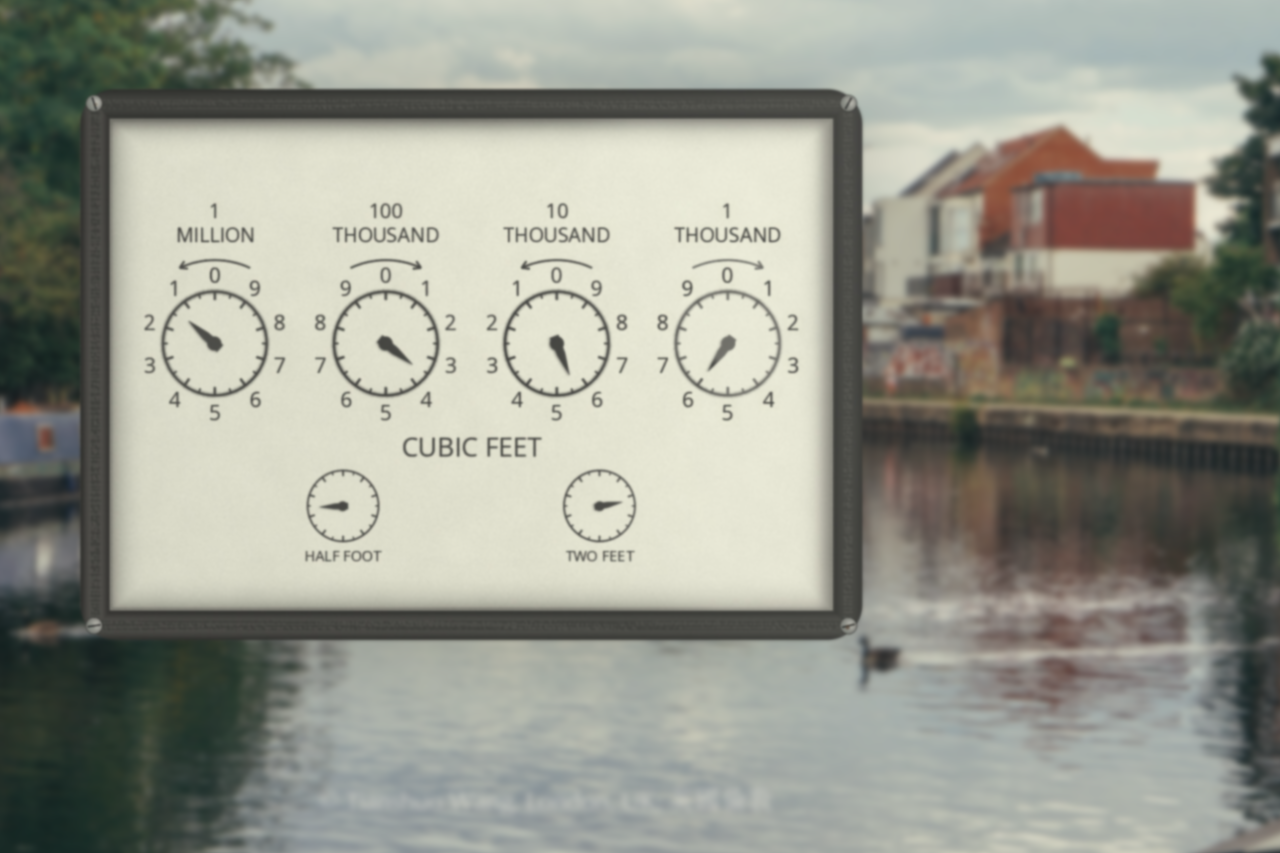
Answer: 135600ft³
